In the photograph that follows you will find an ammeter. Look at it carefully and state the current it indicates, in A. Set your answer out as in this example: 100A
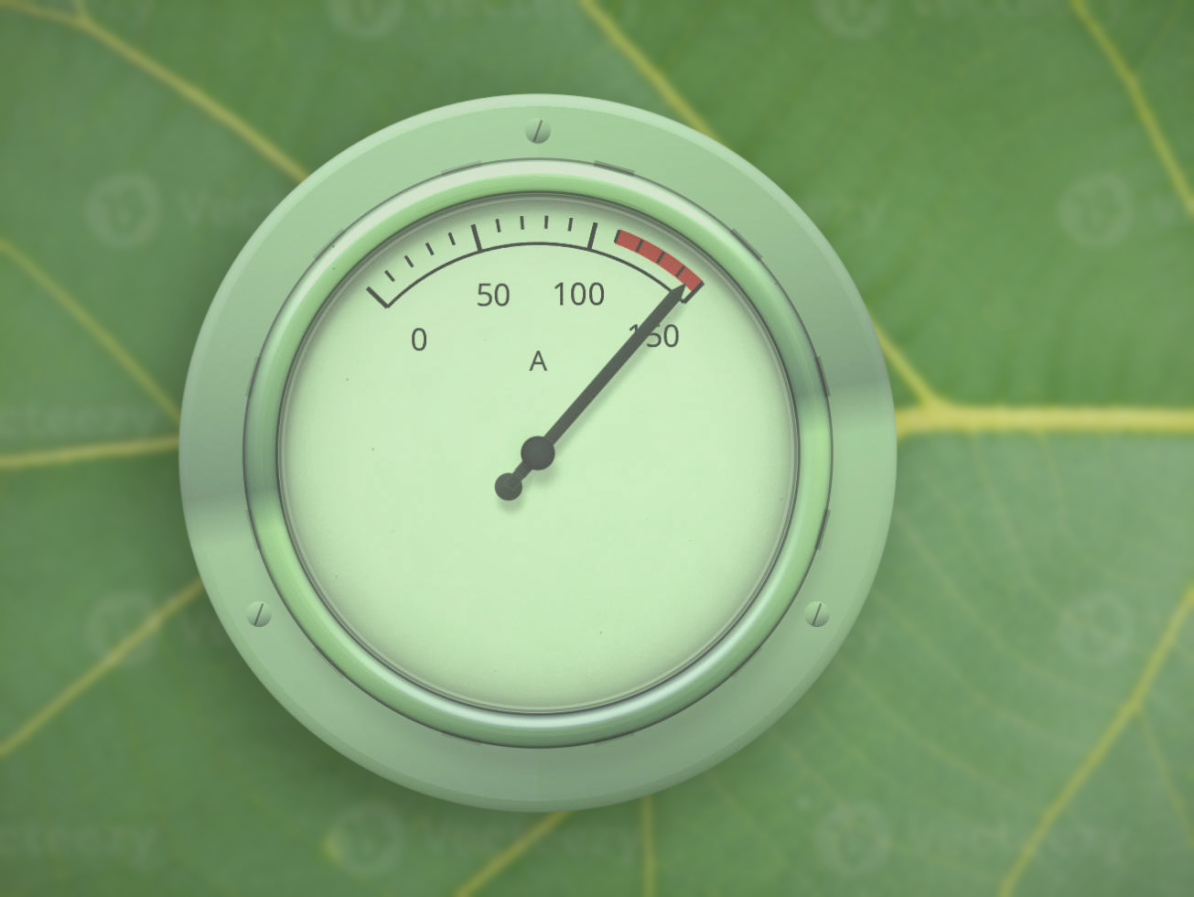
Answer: 145A
